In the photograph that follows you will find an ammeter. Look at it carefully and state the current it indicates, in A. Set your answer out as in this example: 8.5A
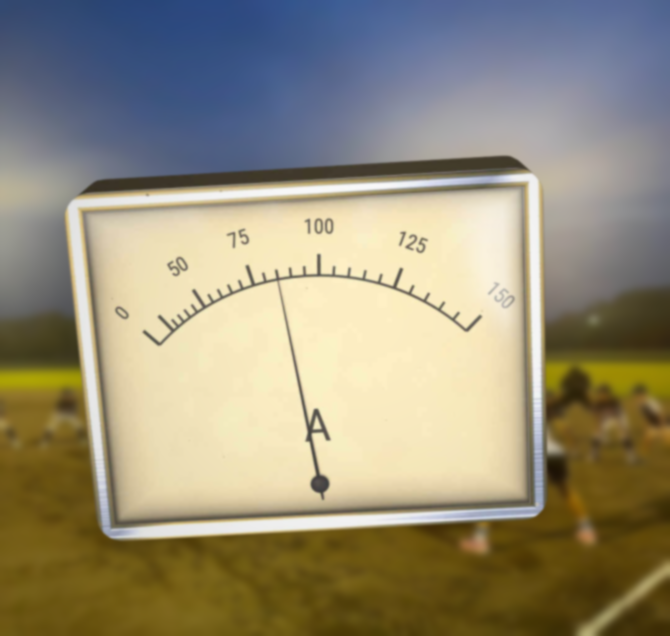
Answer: 85A
